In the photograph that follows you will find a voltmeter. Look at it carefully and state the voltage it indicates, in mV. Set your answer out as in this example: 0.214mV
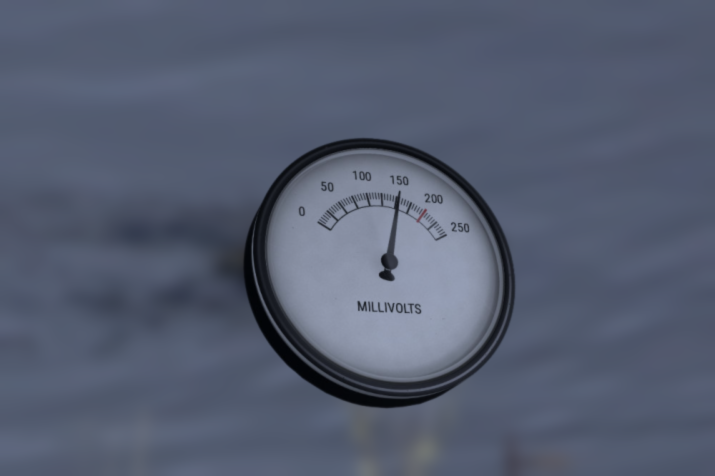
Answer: 150mV
